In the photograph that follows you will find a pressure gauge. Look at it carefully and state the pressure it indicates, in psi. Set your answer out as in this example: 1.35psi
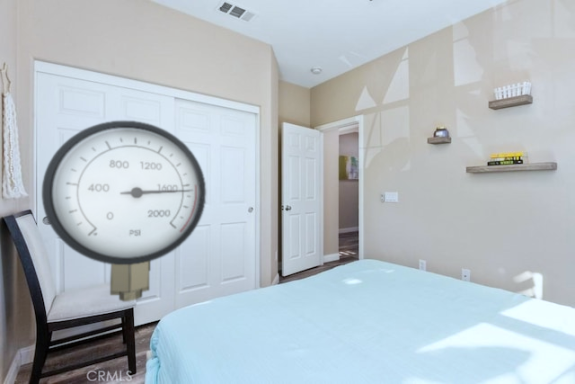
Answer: 1650psi
